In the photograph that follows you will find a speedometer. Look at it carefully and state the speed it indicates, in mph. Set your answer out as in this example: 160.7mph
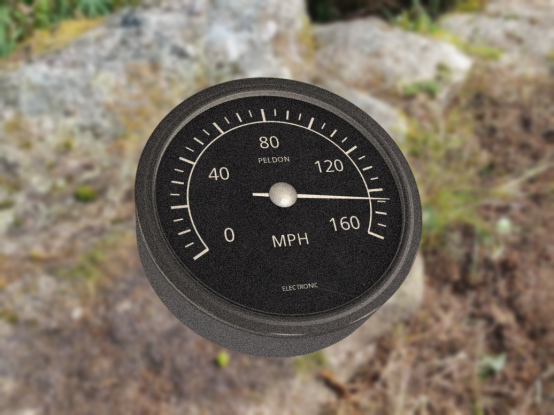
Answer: 145mph
